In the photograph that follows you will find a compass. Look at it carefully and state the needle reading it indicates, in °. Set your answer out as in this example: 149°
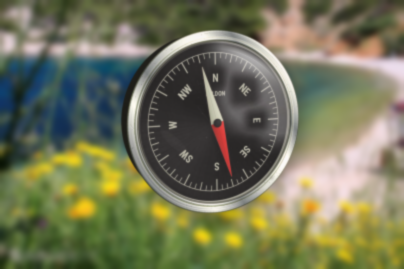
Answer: 165°
